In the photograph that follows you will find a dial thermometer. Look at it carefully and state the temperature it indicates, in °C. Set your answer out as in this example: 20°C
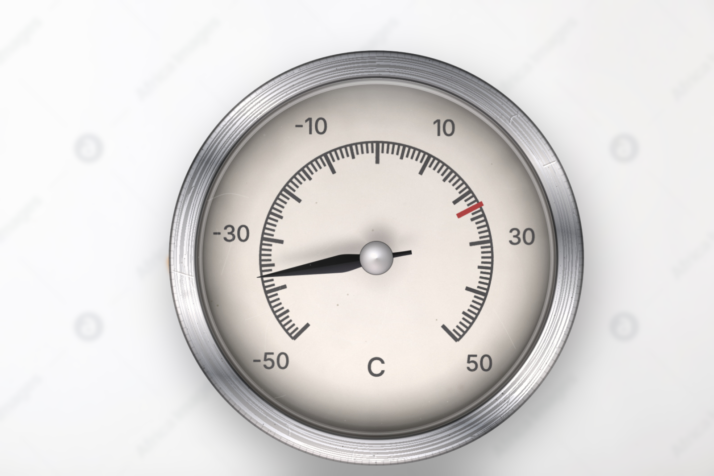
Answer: -37°C
